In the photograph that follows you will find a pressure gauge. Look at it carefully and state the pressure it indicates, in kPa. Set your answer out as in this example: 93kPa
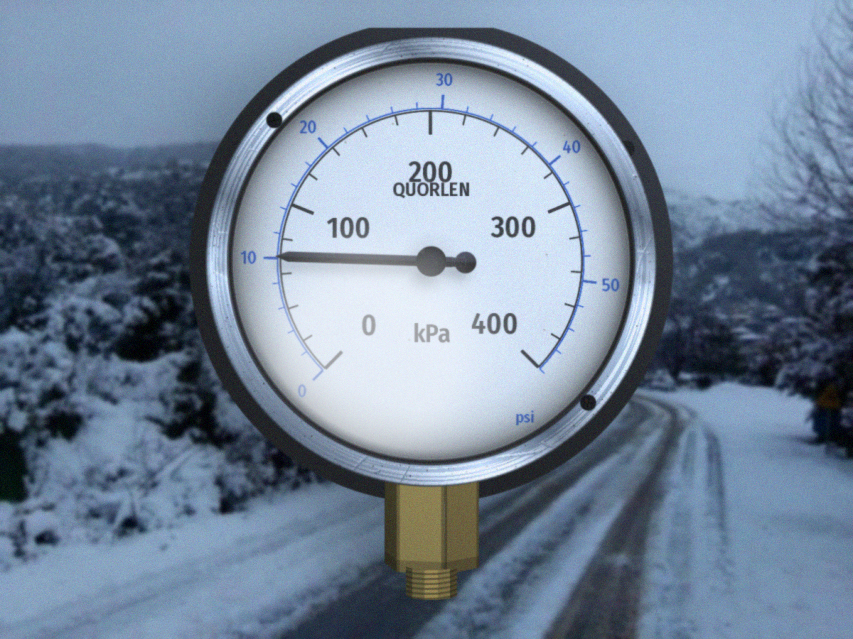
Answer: 70kPa
